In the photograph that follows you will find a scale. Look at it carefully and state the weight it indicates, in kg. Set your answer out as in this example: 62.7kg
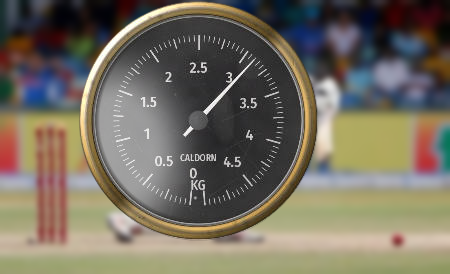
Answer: 3.1kg
